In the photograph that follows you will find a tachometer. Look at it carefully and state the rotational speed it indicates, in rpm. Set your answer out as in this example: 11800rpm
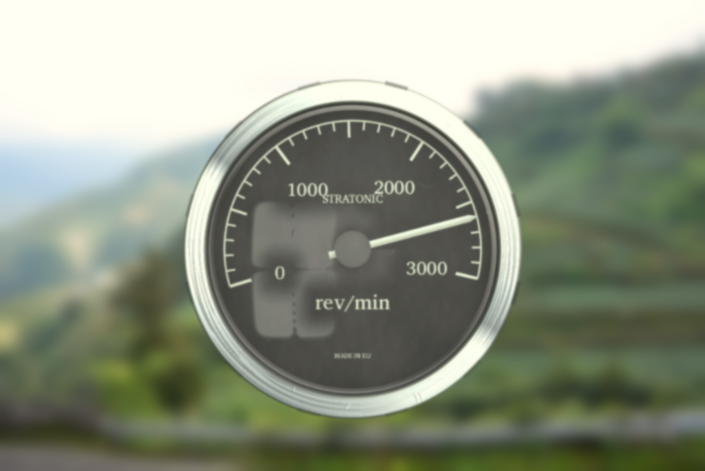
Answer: 2600rpm
